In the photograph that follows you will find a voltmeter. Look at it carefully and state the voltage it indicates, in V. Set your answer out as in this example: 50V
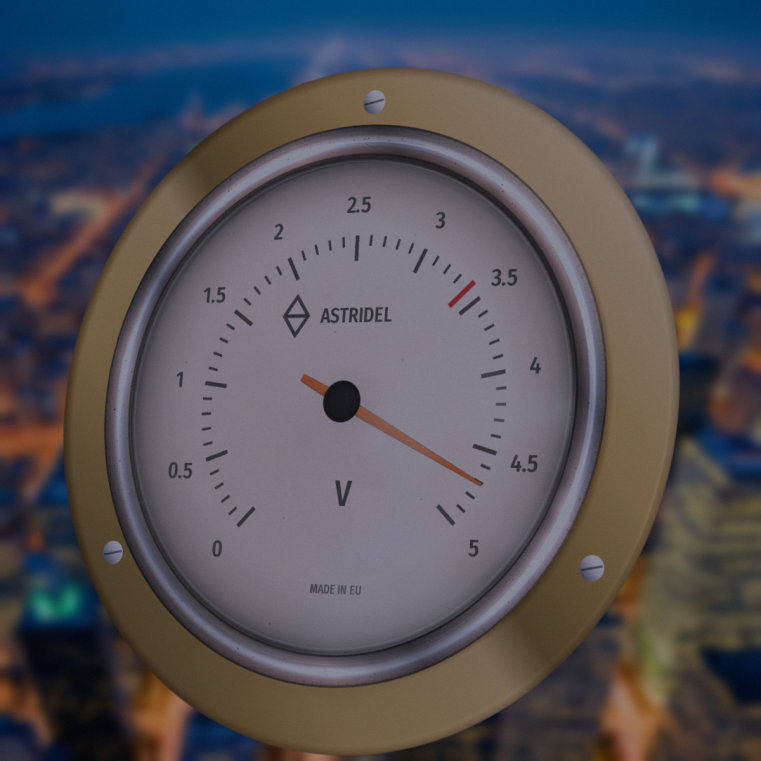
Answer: 4.7V
